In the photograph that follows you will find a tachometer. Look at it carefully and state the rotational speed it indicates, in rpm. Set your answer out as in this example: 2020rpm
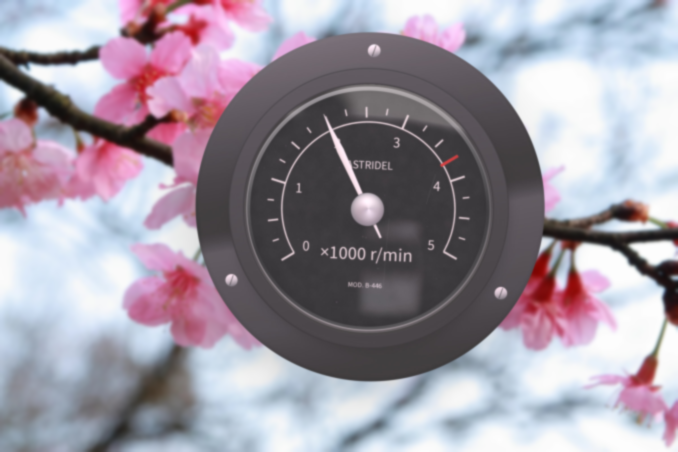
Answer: 2000rpm
